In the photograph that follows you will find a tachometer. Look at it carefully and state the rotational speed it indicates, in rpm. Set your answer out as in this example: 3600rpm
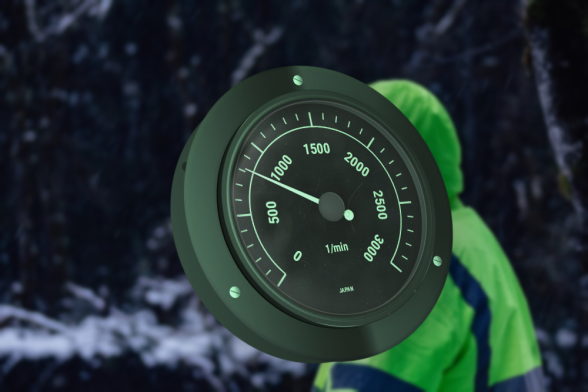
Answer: 800rpm
